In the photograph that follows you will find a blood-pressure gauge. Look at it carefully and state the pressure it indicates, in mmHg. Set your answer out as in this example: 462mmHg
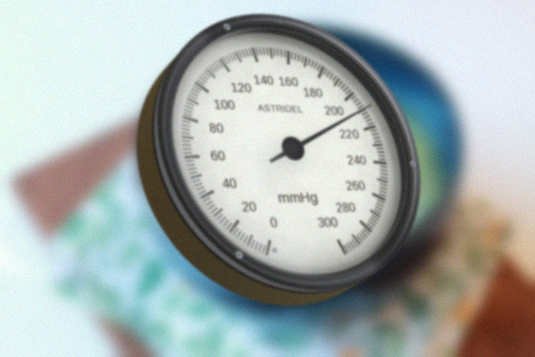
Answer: 210mmHg
